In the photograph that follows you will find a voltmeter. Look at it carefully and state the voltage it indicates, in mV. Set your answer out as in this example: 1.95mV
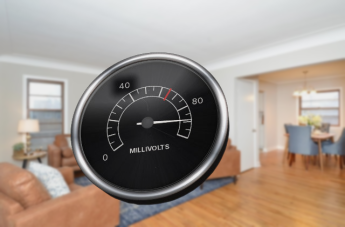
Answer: 90mV
